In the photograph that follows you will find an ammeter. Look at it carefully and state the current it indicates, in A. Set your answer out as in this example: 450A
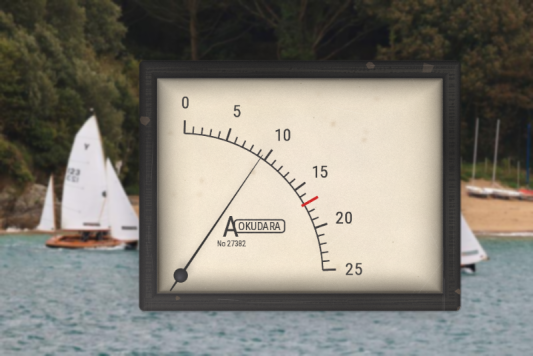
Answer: 9.5A
